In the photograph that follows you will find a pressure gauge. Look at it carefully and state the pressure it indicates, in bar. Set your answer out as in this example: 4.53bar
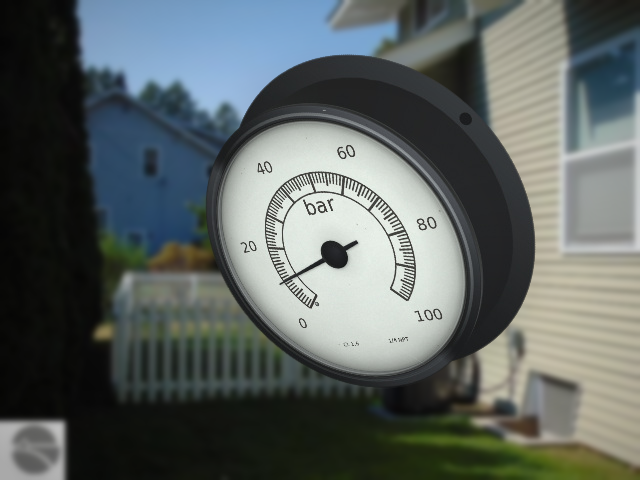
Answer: 10bar
